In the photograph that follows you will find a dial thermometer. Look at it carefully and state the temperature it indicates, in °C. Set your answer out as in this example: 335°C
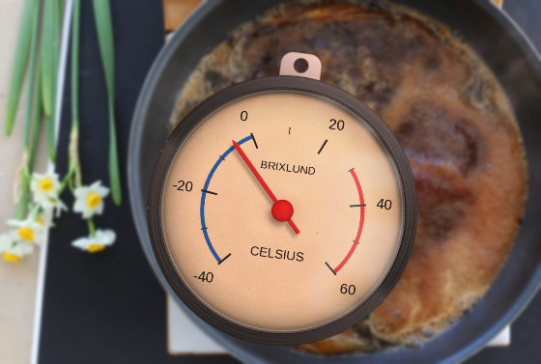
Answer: -5°C
